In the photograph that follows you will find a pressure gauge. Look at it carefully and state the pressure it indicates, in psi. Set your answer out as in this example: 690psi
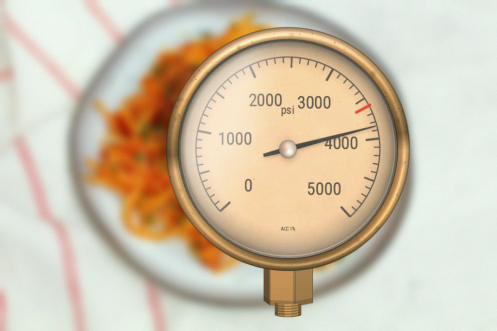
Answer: 3850psi
